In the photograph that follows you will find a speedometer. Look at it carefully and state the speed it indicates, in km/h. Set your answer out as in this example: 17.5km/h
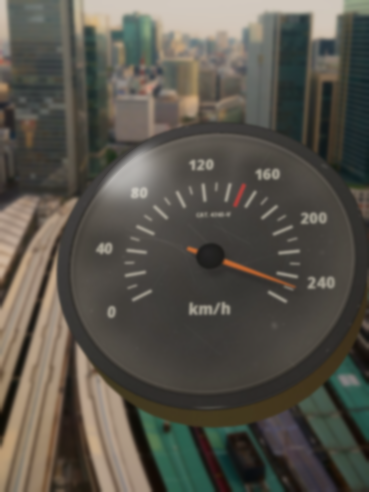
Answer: 250km/h
